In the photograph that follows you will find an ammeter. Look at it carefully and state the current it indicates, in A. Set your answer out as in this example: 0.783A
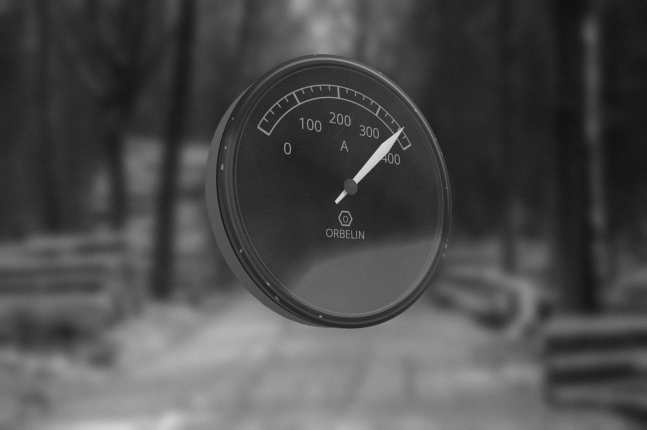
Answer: 360A
